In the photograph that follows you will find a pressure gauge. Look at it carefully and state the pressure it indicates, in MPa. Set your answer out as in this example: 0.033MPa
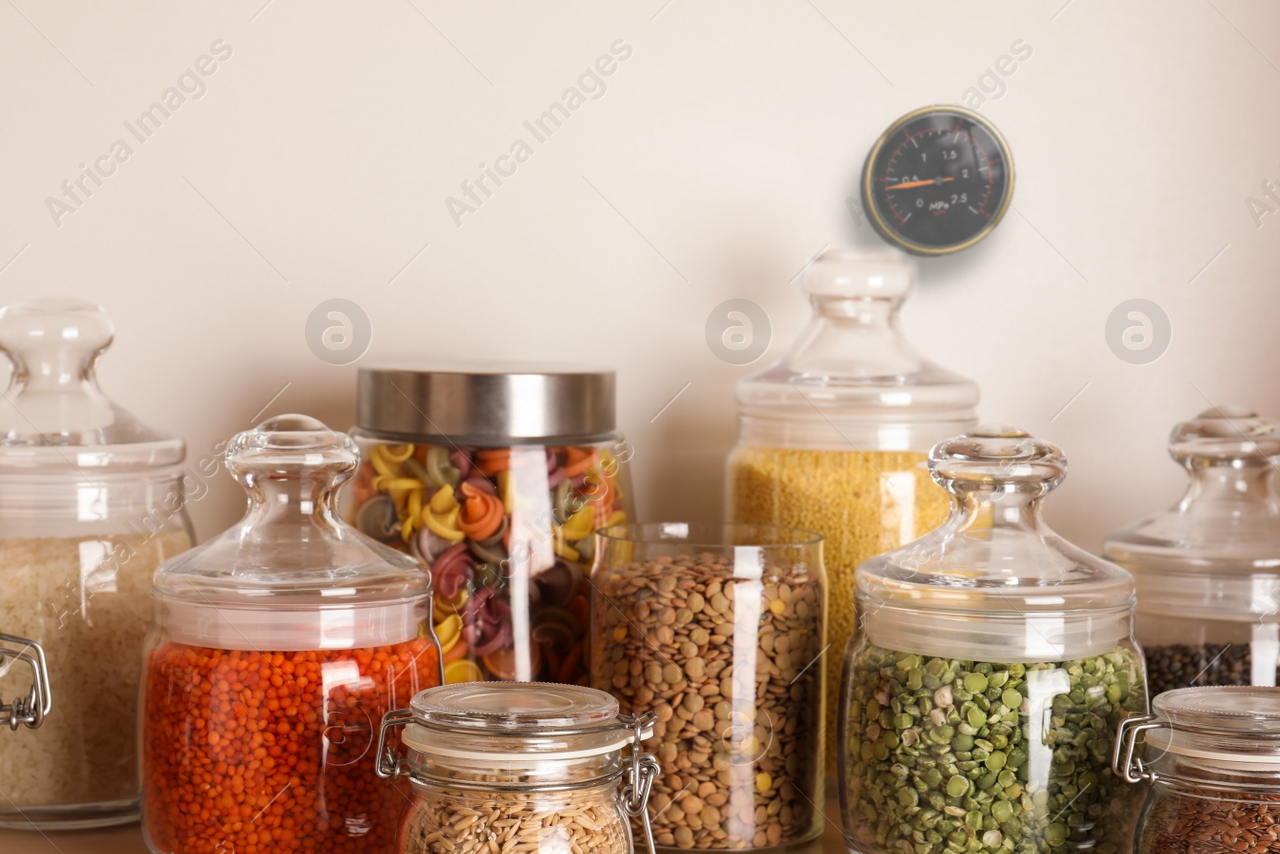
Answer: 0.4MPa
